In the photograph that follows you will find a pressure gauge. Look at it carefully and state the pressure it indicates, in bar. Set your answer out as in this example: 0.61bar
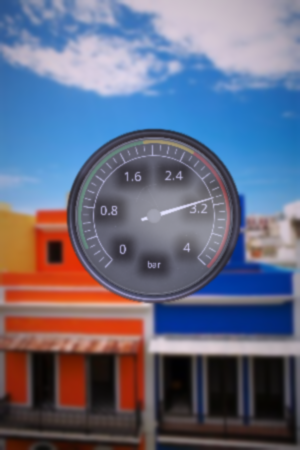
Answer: 3.1bar
